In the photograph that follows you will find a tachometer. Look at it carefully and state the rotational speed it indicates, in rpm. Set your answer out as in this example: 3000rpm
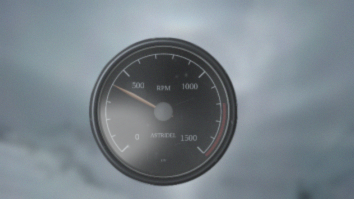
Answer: 400rpm
